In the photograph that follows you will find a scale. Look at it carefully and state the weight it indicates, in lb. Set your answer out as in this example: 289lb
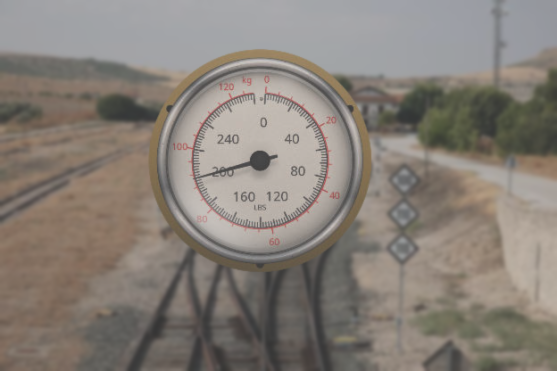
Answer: 200lb
